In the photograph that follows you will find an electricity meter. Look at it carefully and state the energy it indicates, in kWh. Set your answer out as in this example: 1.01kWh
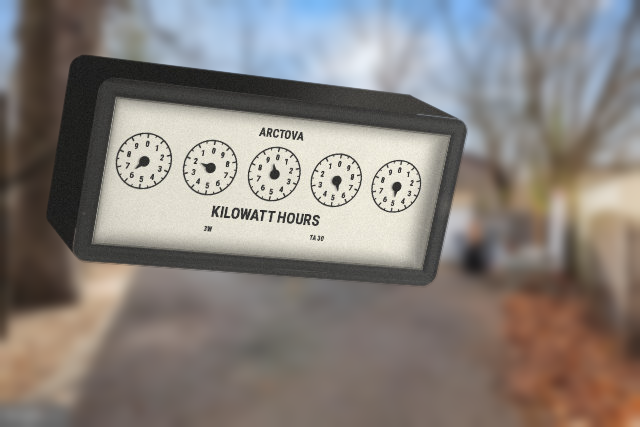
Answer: 61955kWh
